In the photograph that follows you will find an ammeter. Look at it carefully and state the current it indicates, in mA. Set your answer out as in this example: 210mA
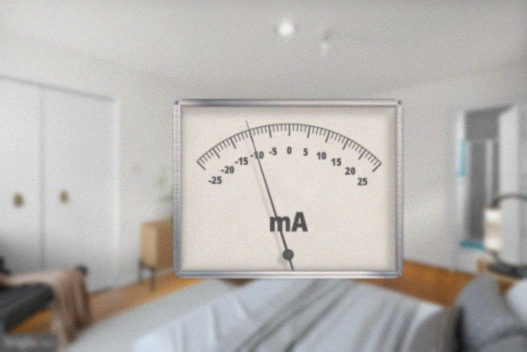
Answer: -10mA
